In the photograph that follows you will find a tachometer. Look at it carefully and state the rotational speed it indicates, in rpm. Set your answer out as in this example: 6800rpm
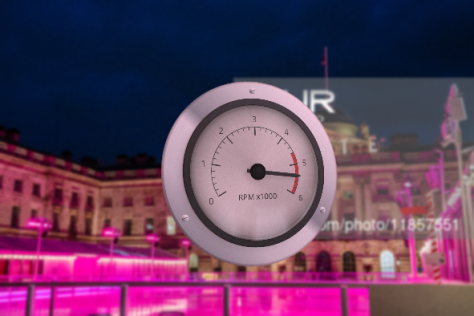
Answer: 5400rpm
